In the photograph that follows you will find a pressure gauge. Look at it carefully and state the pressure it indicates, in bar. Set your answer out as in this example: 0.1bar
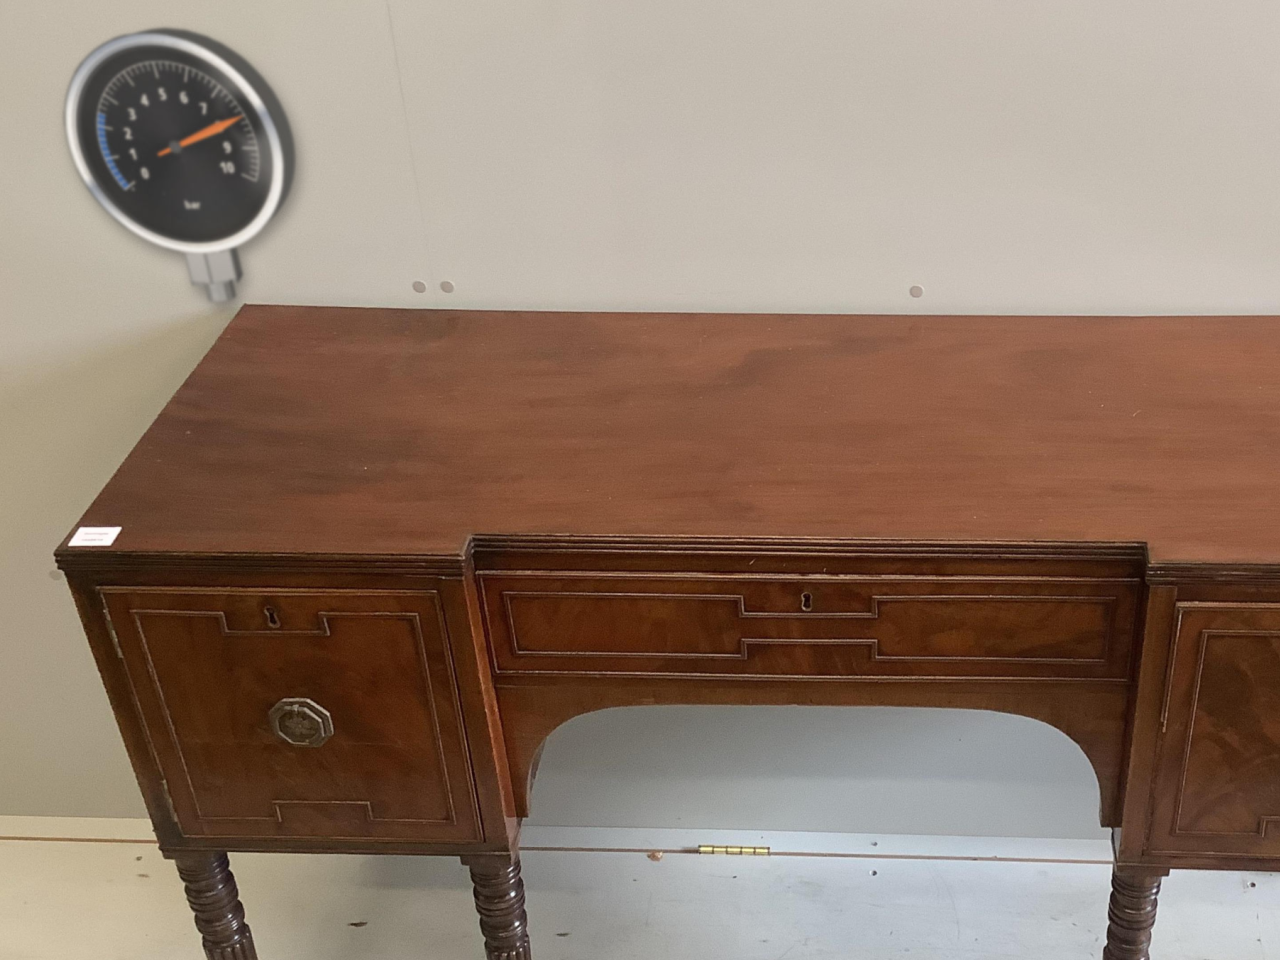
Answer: 8bar
